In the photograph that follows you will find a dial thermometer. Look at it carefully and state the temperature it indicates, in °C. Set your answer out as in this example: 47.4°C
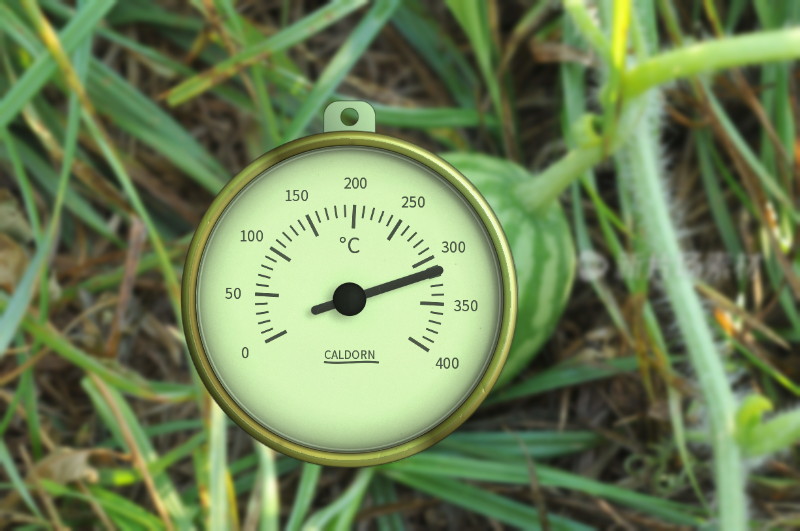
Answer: 315°C
